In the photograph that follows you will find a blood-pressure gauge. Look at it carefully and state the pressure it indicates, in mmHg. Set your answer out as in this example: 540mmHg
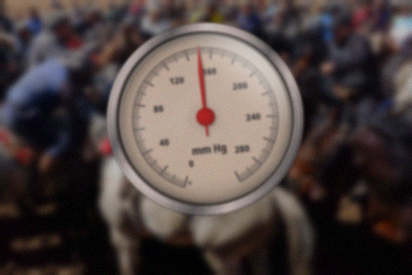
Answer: 150mmHg
